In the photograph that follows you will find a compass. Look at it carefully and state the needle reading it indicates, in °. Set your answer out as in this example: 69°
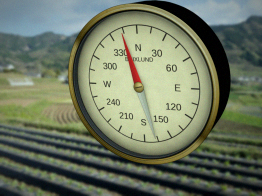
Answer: 345°
